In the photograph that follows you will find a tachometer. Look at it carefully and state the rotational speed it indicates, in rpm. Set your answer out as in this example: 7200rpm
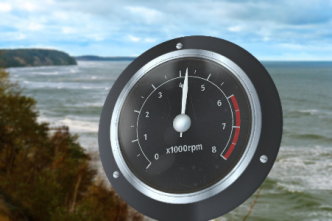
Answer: 4250rpm
